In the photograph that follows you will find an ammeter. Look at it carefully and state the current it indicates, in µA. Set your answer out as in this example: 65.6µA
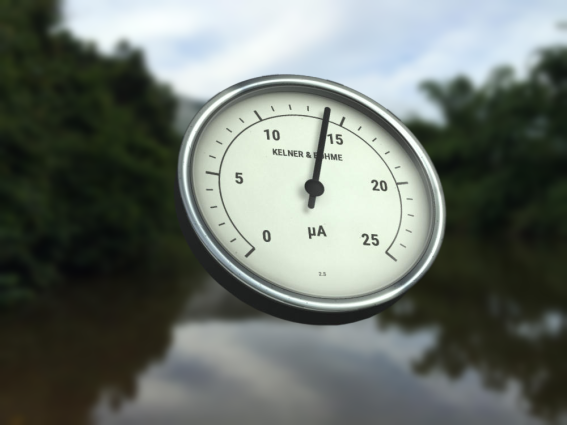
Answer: 14µA
